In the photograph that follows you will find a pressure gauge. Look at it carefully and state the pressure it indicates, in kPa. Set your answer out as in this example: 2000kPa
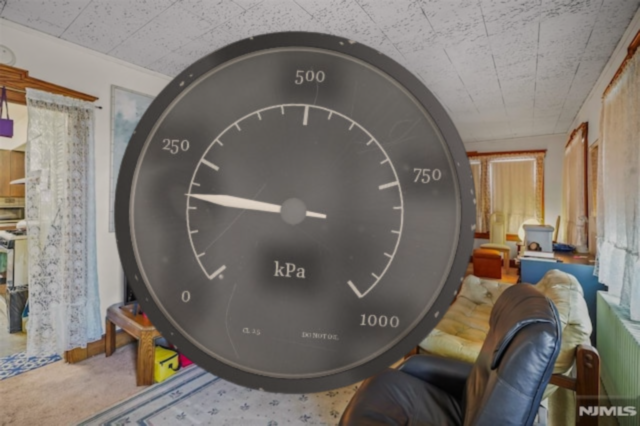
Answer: 175kPa
